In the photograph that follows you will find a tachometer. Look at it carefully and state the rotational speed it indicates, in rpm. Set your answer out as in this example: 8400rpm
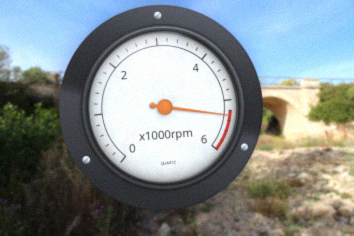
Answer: 5300rpm
